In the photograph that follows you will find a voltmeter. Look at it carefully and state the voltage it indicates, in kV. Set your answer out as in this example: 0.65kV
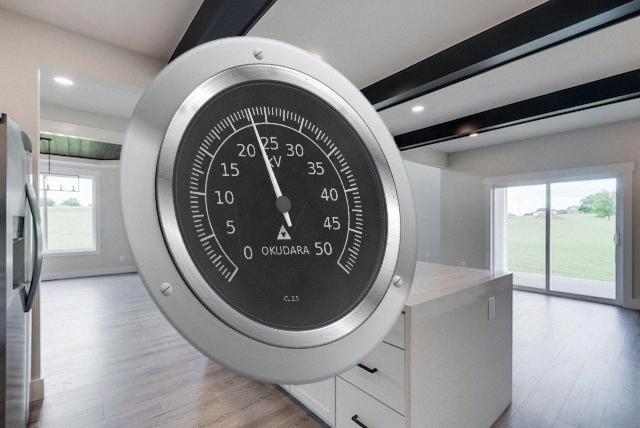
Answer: 22.5kV
